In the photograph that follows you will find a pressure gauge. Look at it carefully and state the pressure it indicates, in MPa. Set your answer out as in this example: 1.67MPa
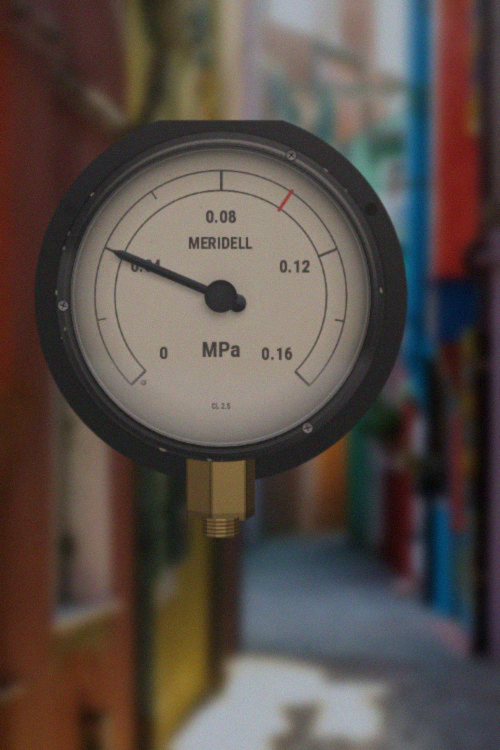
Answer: 0.04MPa
